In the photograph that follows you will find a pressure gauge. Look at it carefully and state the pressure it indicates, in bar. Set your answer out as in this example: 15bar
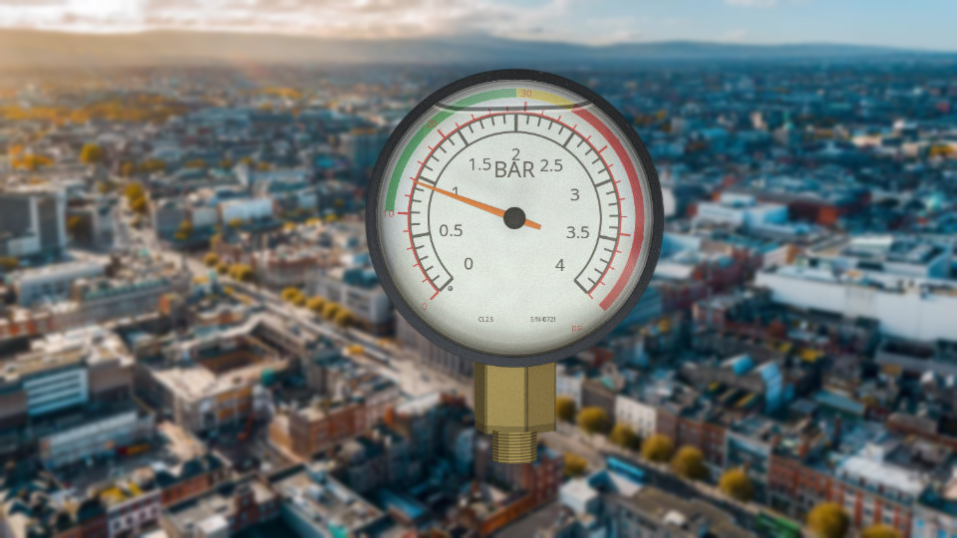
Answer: 0.95bar
